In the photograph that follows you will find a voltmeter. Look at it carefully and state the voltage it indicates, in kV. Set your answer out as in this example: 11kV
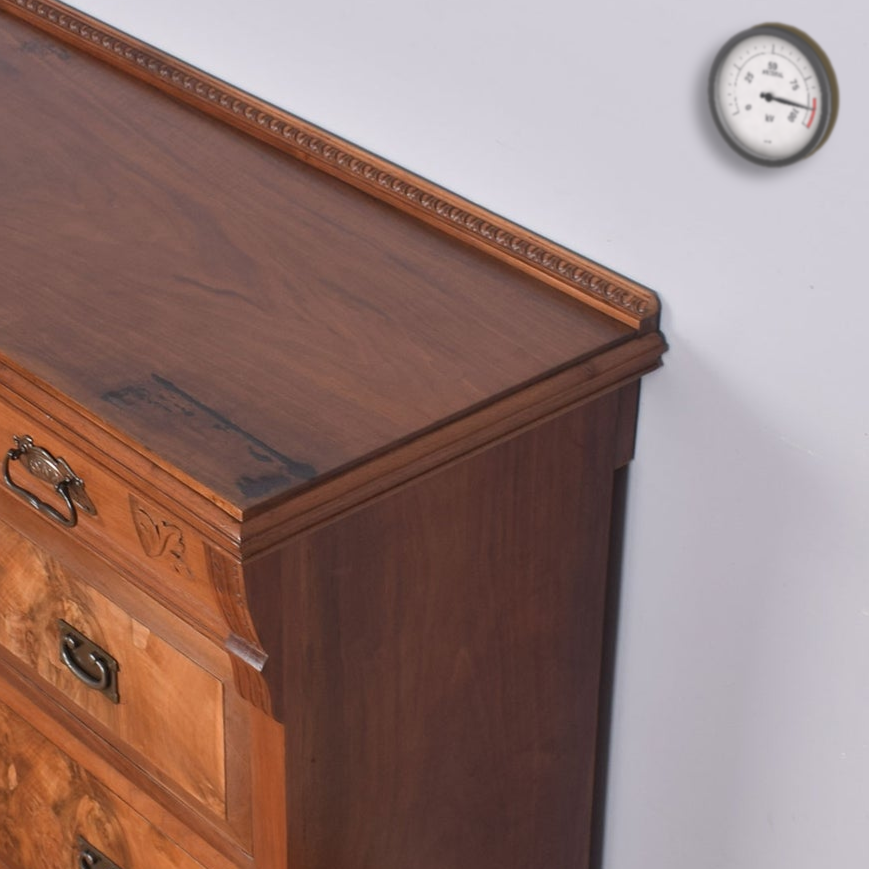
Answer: 90kV
